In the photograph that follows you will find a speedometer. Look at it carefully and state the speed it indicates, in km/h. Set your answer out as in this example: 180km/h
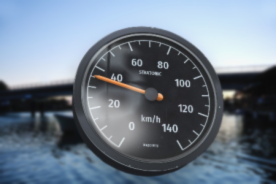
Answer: 35km/h
